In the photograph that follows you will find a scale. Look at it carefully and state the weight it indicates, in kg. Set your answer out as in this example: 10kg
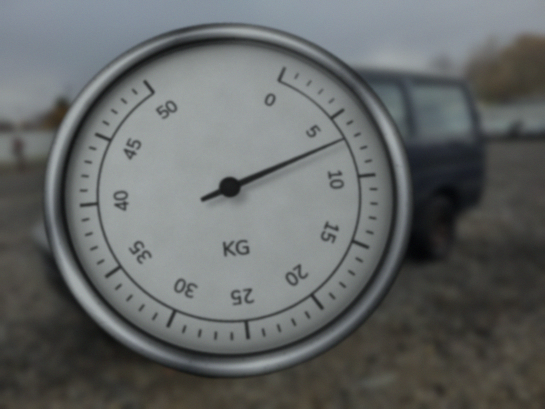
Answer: 7kg
